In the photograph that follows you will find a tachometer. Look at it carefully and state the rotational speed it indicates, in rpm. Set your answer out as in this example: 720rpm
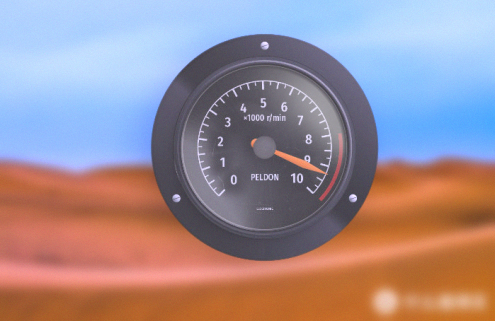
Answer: 9250rpm
